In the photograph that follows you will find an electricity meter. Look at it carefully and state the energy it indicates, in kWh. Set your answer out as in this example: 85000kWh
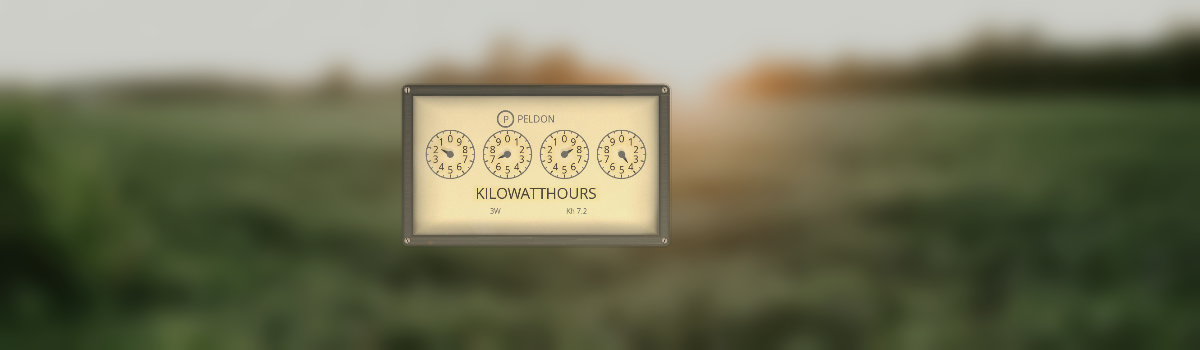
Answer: 1684kWh
